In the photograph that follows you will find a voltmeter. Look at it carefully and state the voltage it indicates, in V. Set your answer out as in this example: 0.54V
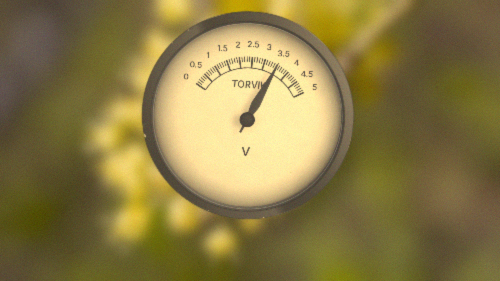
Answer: 3.5V
